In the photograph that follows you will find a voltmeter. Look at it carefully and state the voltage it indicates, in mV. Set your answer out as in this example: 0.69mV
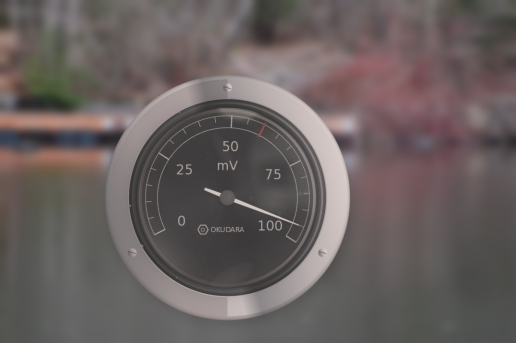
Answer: 95mV
